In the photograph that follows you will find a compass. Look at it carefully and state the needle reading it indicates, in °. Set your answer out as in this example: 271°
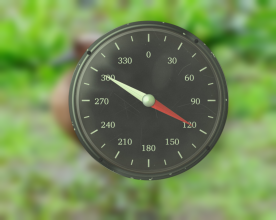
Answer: 120°
